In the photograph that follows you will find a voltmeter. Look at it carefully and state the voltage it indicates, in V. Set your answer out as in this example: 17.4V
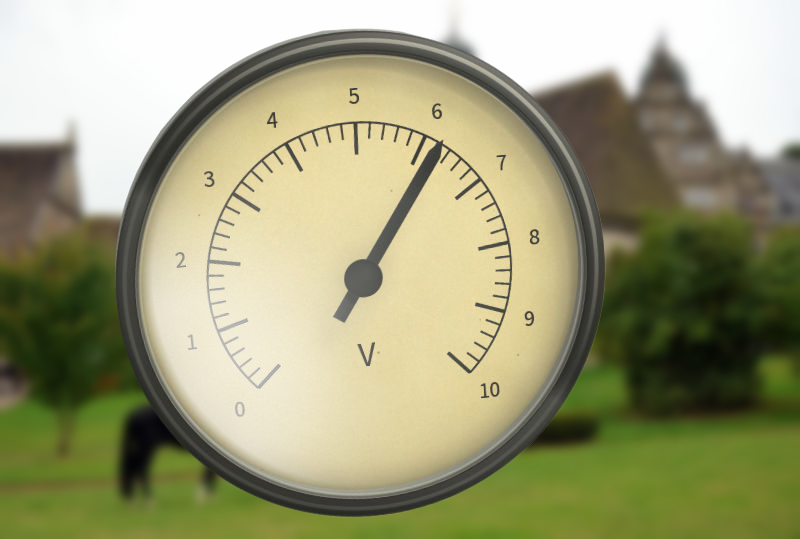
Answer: 6.2V
